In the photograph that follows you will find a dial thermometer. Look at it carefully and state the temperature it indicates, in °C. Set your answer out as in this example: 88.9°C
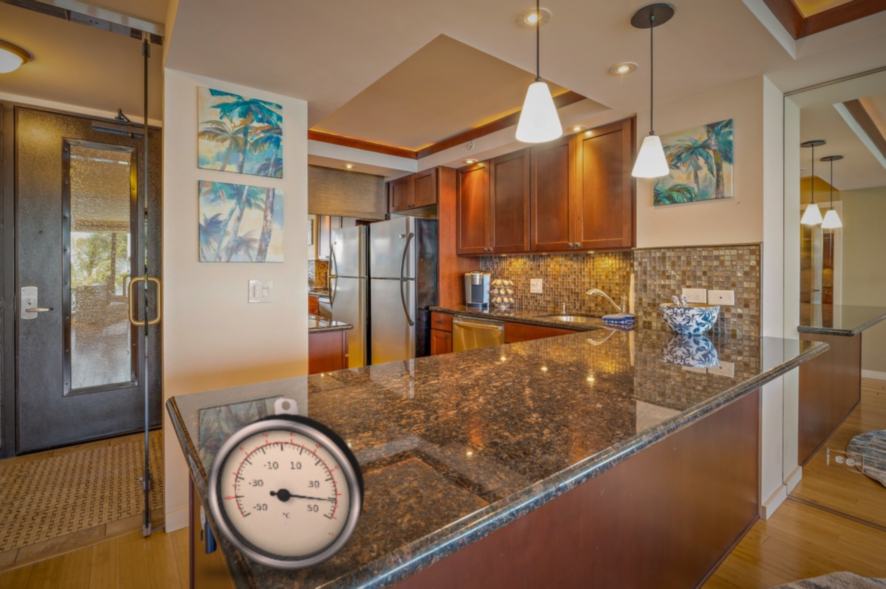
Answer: 40°C
